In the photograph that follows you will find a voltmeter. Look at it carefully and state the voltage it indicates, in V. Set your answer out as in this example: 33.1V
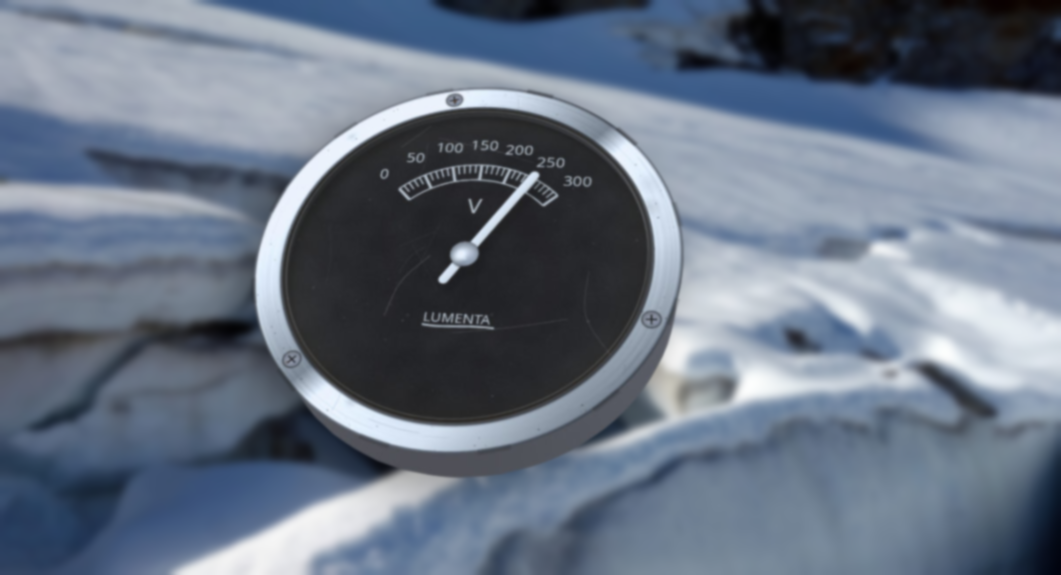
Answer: 250V
